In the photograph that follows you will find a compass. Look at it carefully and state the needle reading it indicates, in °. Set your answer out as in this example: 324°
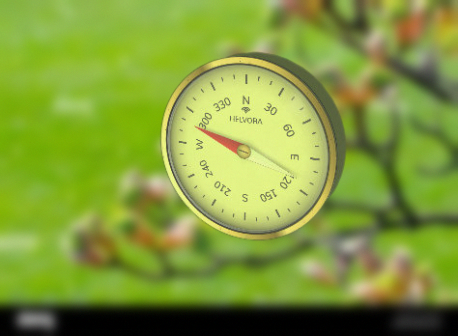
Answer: 290°
